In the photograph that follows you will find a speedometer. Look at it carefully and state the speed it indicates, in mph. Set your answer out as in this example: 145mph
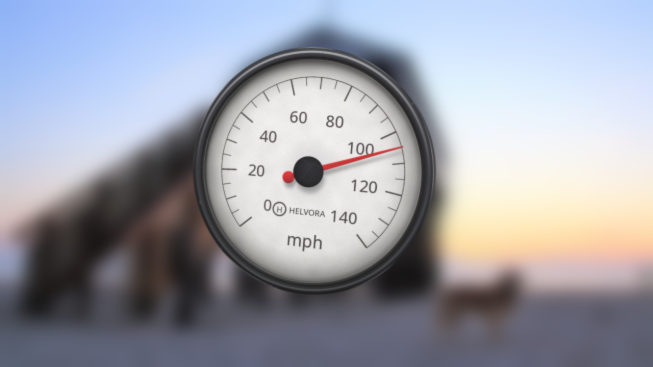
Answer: 105mph
